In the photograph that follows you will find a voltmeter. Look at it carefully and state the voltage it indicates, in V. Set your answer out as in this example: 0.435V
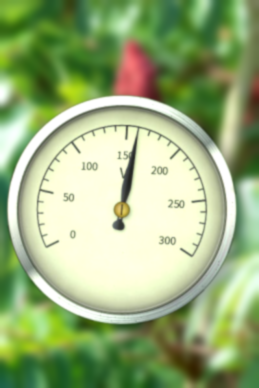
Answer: 160V
